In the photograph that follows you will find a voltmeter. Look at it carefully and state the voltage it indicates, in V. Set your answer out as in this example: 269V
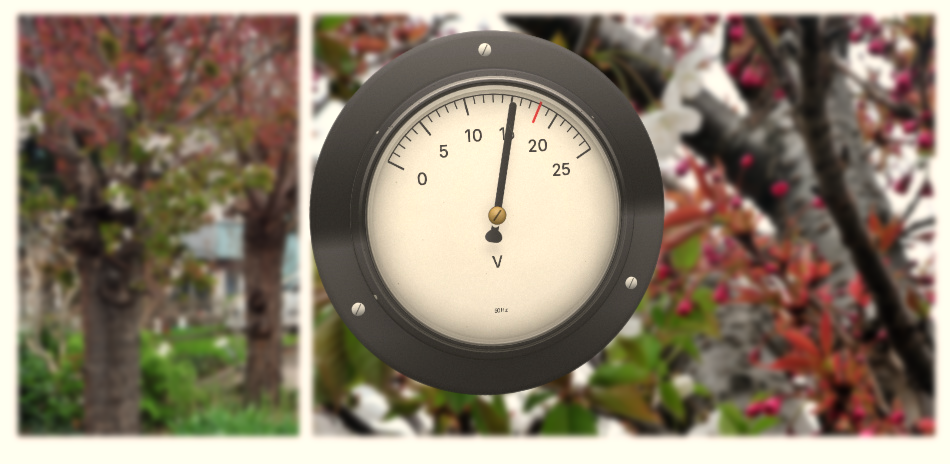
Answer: 15V
